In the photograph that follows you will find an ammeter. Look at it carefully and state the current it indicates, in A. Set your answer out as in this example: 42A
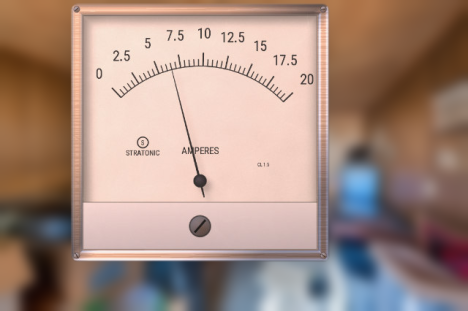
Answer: 6.5A
